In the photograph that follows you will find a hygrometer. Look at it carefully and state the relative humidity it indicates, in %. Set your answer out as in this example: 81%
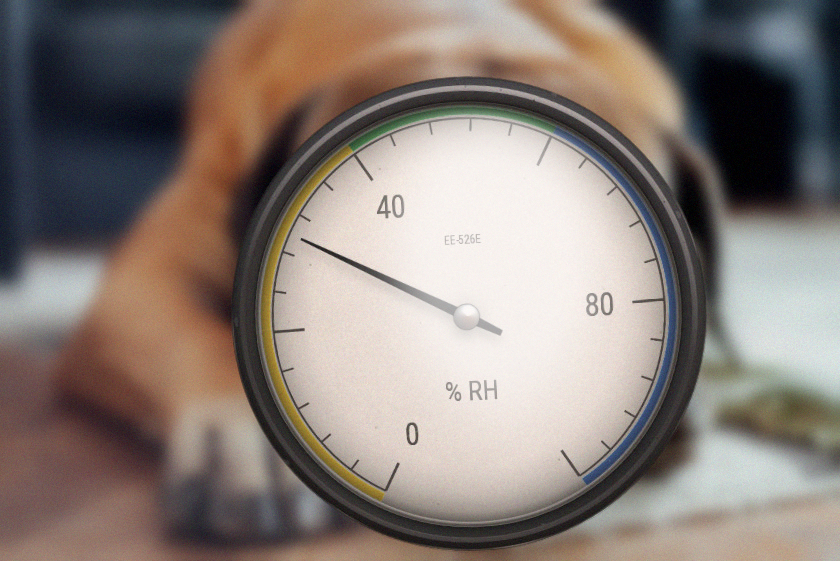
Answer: 30%
